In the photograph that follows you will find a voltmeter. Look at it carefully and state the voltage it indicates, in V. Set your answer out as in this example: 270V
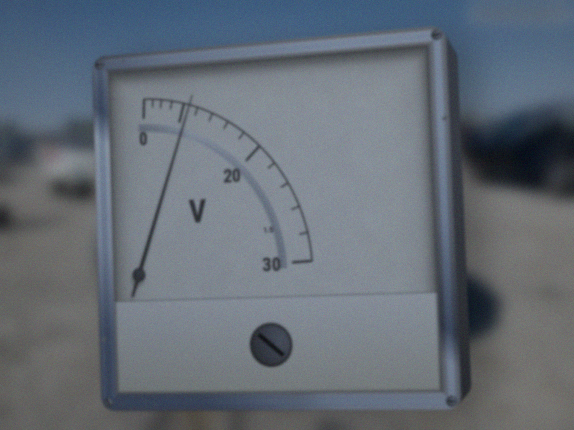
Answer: 11V
